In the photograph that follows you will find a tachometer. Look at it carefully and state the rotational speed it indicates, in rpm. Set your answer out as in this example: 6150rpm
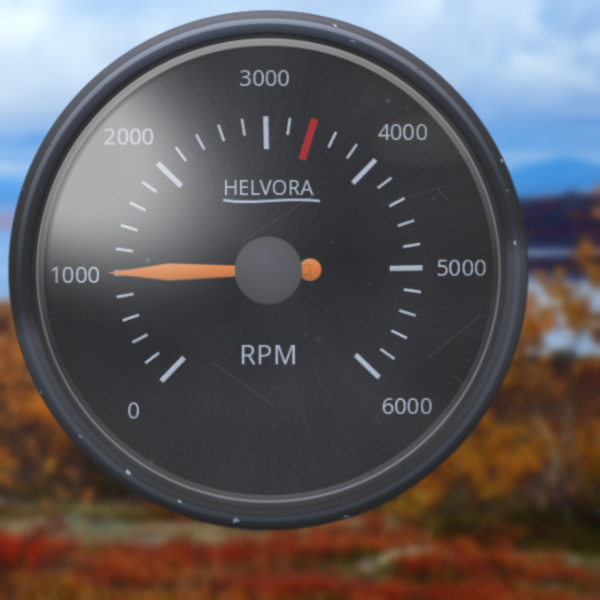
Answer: 1000rpm
